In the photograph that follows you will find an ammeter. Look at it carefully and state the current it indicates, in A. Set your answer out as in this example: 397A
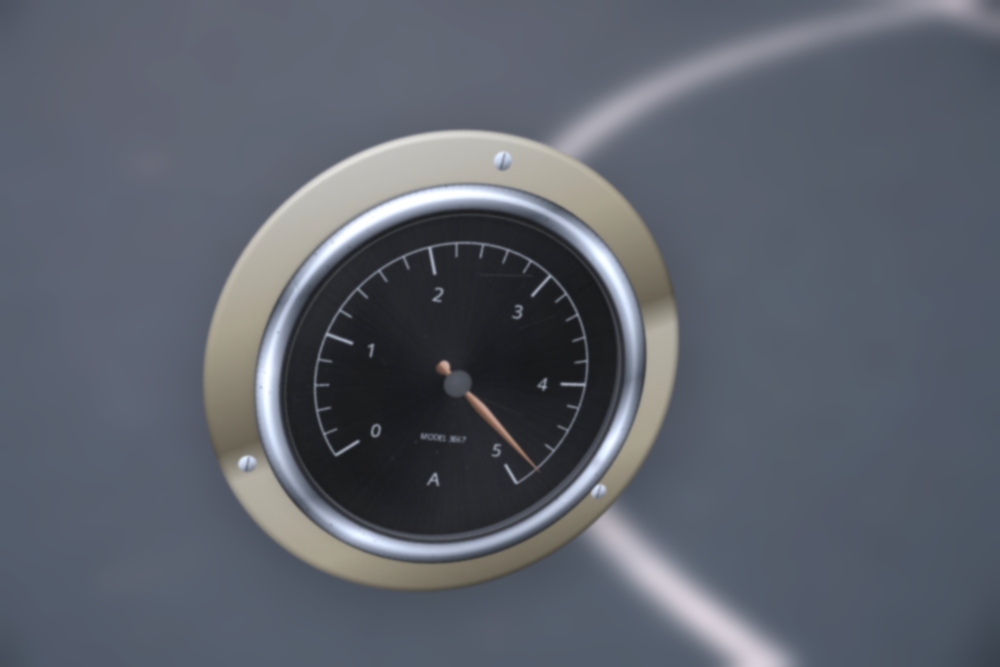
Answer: 4.8A
